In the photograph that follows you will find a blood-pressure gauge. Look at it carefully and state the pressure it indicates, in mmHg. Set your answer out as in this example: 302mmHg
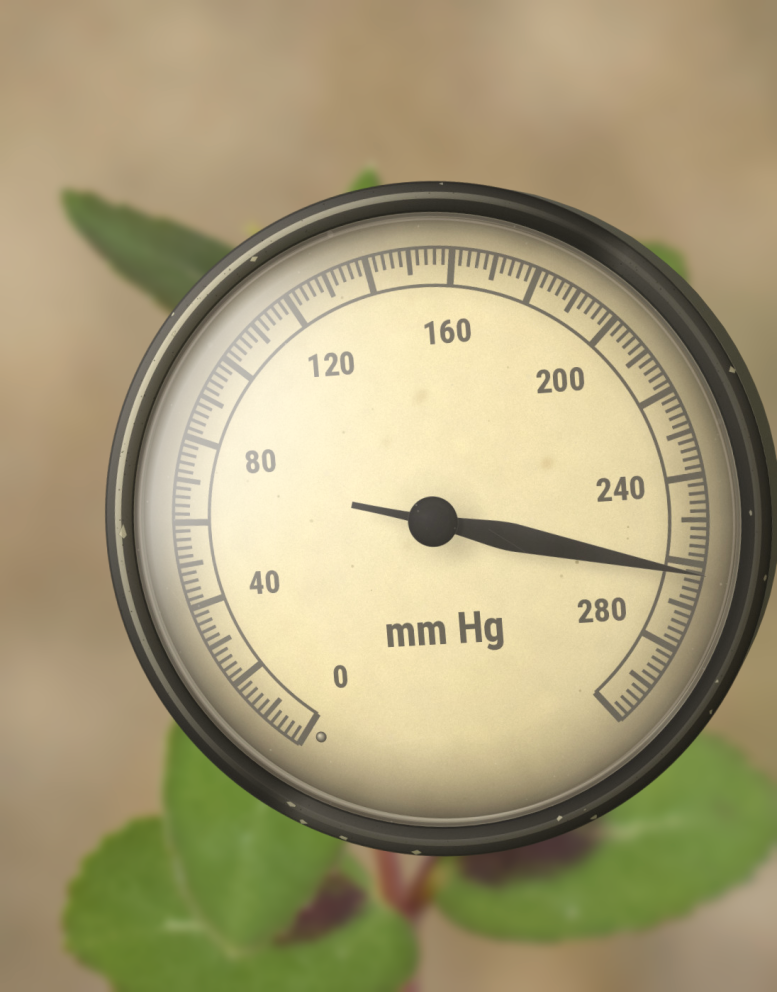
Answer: 262mmHg
